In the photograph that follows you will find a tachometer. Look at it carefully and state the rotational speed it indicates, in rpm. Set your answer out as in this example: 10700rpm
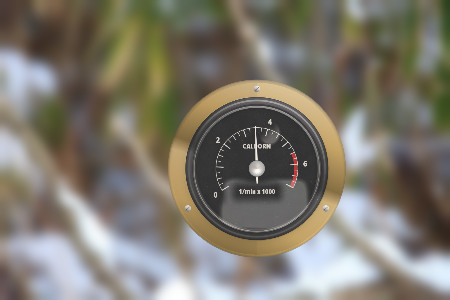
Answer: 3500rpm
